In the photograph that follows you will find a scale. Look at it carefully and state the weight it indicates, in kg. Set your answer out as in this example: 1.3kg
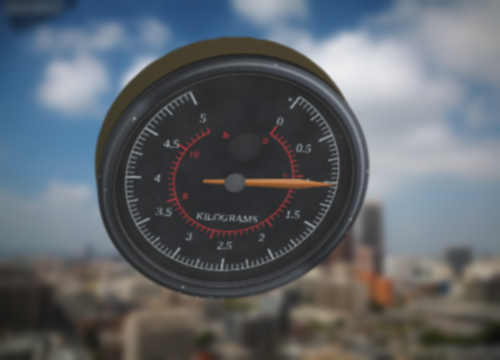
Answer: 1kg
